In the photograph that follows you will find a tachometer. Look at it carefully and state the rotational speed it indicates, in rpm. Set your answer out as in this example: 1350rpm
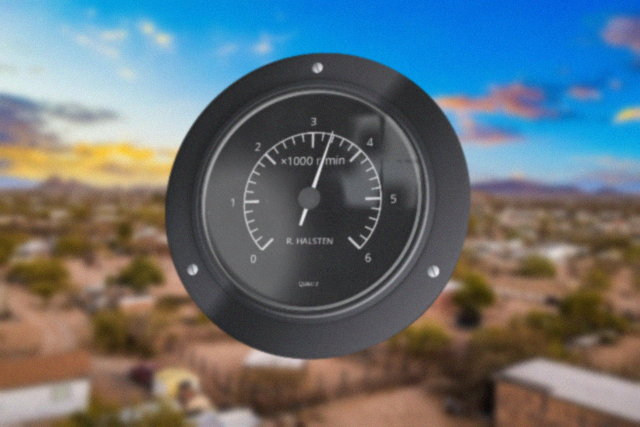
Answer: 3400rpm
